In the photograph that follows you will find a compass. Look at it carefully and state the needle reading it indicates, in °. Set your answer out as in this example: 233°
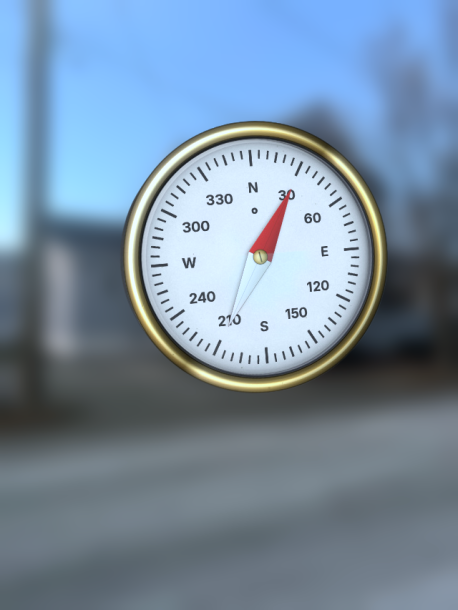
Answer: 30°
